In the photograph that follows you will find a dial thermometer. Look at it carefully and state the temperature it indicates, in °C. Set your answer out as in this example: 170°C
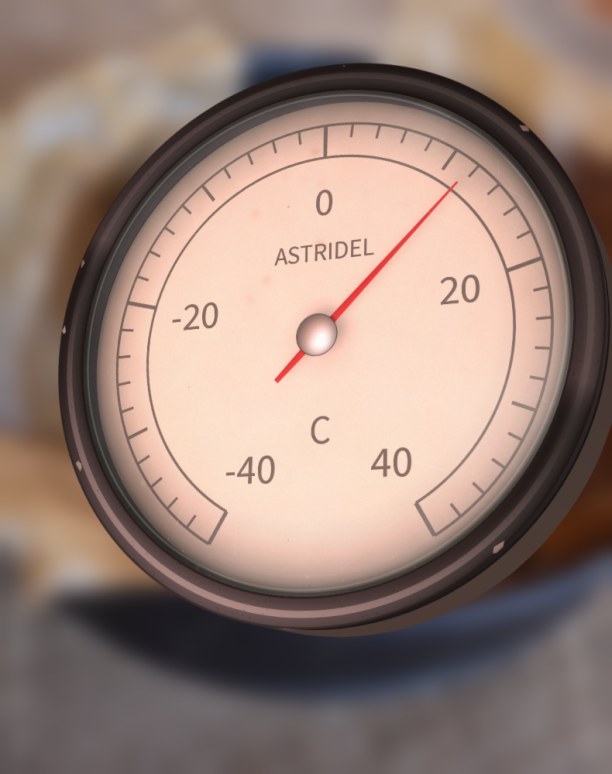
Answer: 12°C
